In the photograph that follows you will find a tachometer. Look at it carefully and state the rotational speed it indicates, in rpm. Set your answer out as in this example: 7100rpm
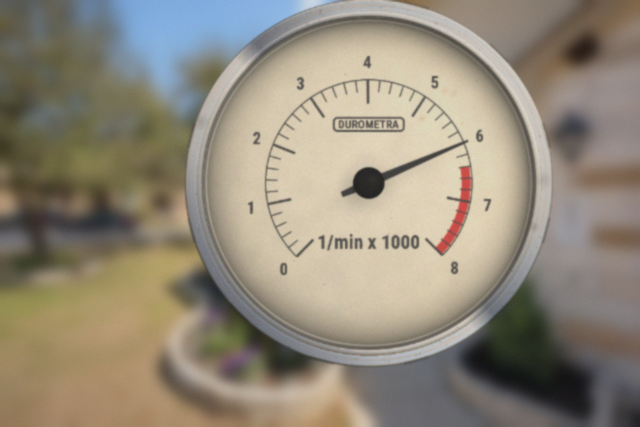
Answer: 6000rpm
